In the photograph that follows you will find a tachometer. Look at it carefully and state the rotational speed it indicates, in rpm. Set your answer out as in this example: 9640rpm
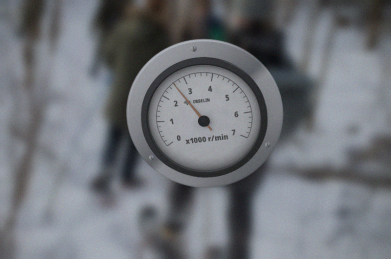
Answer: 2600rpm
